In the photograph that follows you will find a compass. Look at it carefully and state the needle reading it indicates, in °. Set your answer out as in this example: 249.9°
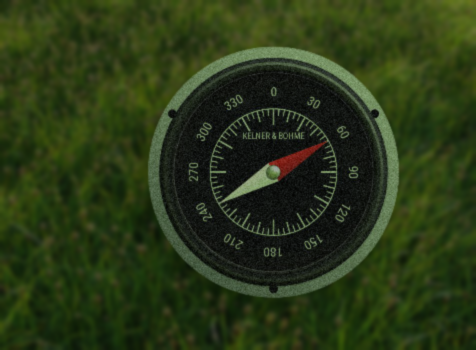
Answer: 60°
